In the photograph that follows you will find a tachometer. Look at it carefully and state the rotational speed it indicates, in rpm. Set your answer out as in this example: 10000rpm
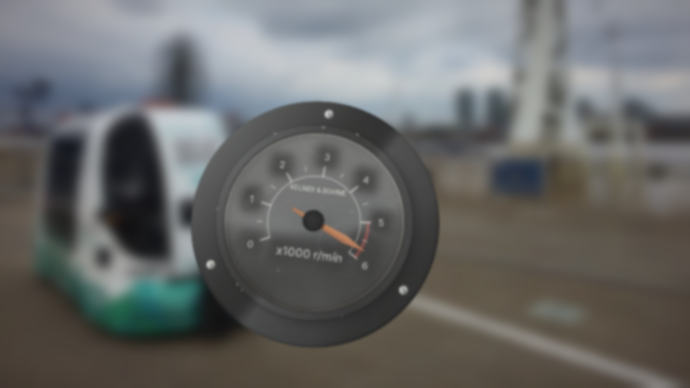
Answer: 5750rpm
